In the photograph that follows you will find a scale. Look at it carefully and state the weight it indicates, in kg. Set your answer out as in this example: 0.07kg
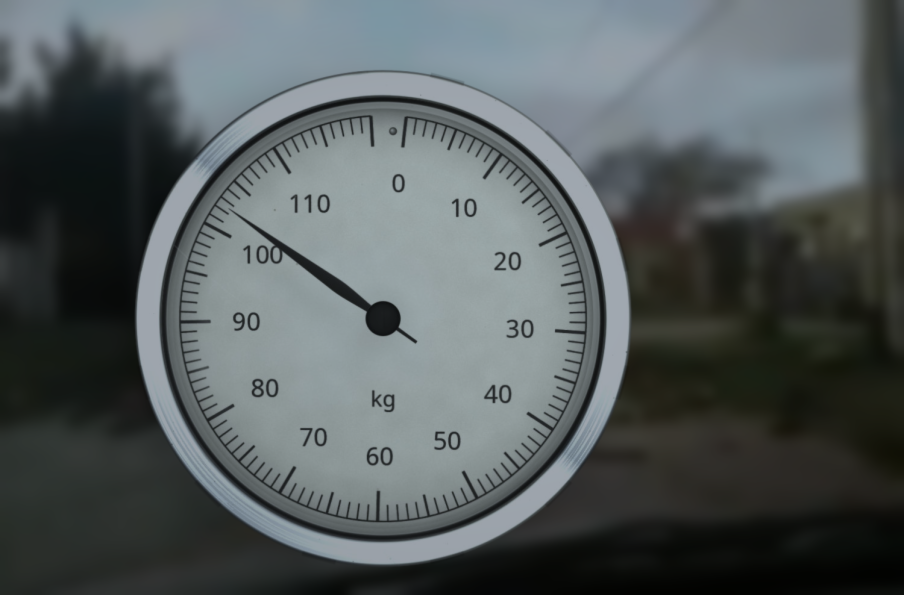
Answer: 102.5kg
